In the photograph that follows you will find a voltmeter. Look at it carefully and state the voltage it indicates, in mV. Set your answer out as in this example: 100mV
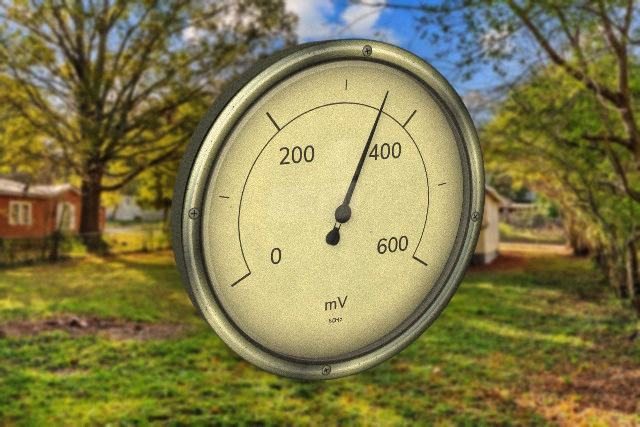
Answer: 350mV
